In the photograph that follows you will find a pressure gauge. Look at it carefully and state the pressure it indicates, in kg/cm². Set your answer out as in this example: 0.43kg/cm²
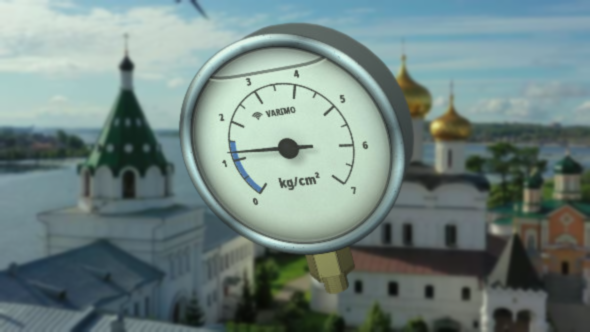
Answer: 1.25kg/cm²
